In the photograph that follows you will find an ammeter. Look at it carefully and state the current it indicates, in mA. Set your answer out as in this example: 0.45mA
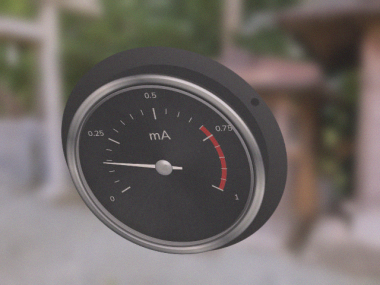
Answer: 0.15mA
